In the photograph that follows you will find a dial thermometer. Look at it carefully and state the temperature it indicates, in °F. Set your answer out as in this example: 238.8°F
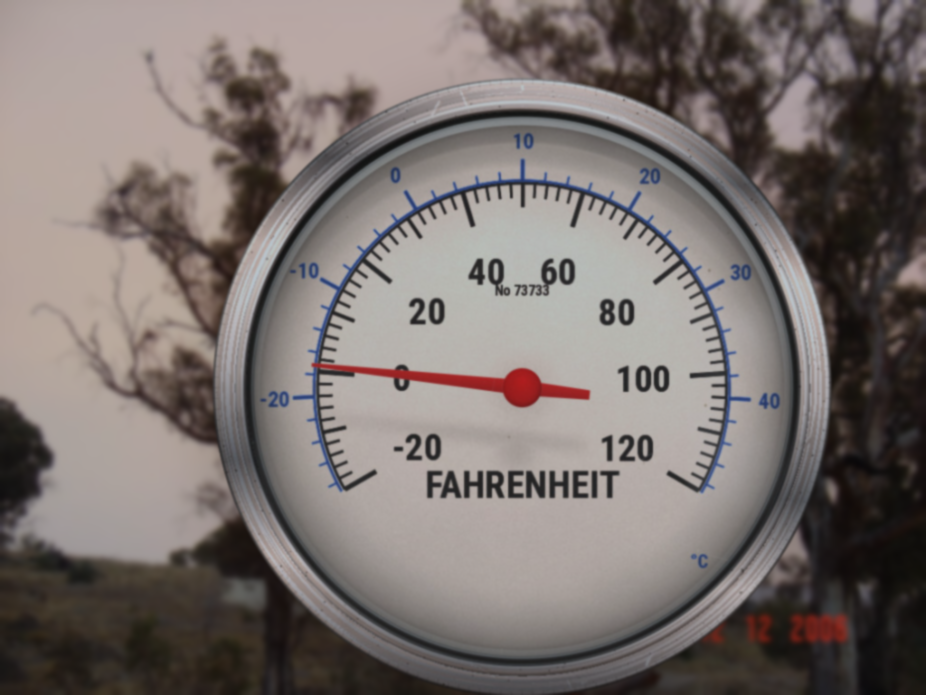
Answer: 1°F
